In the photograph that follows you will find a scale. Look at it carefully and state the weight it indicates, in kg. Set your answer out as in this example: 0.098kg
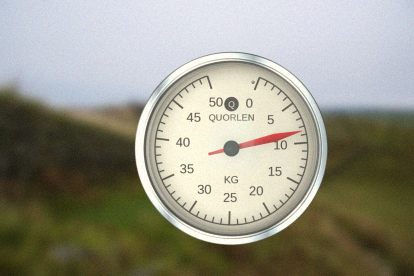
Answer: 8.5kg
